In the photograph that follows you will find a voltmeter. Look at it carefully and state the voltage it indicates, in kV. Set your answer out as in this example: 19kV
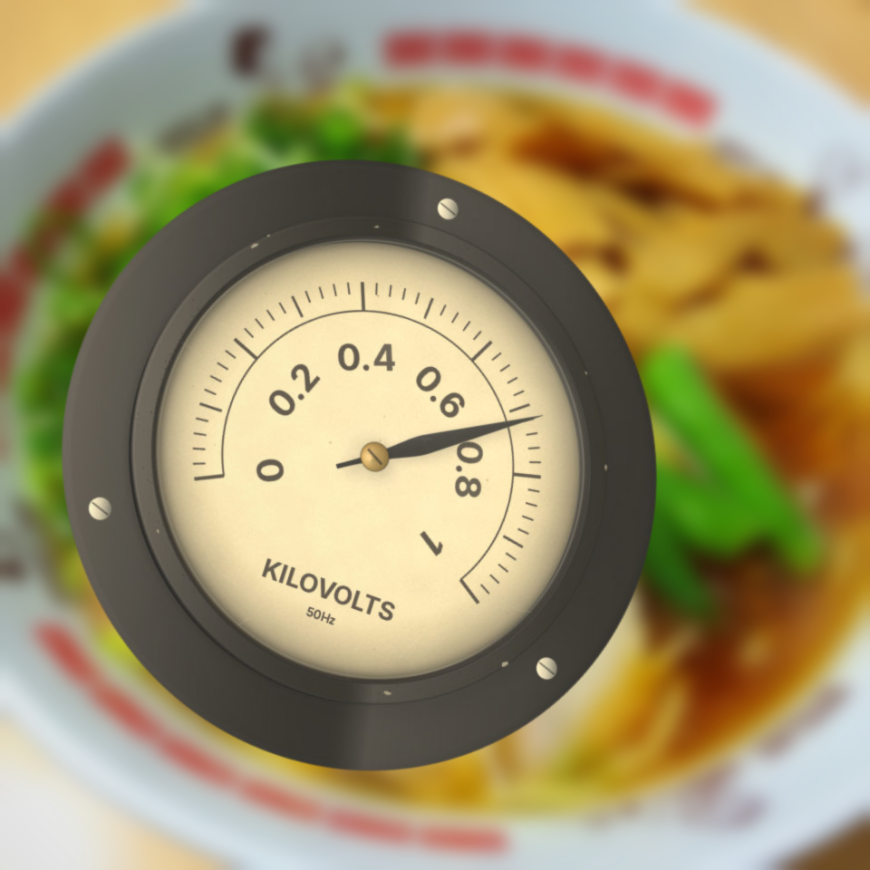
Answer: 0.72kV
